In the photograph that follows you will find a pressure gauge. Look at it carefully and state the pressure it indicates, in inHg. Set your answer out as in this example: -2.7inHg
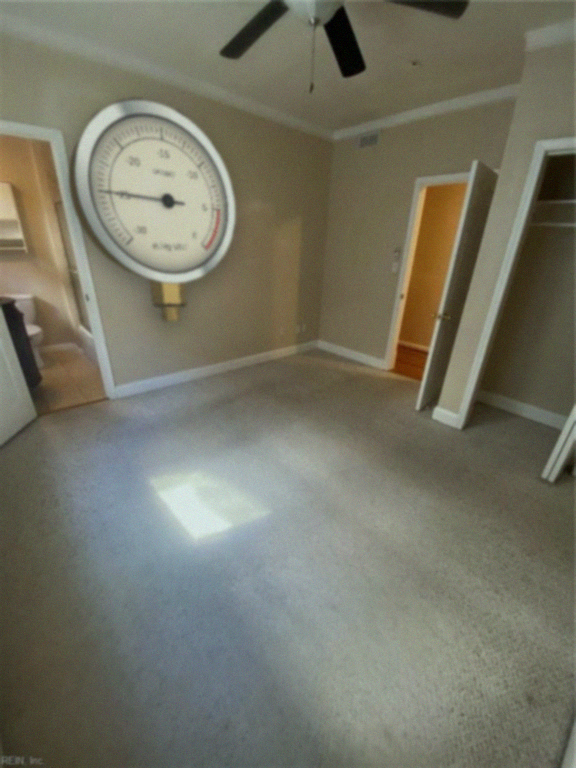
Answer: -25inHg
